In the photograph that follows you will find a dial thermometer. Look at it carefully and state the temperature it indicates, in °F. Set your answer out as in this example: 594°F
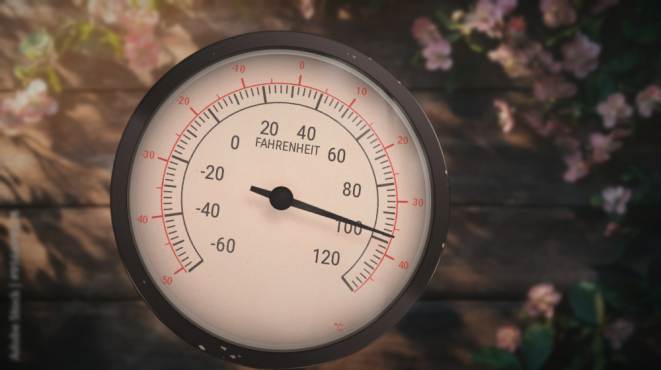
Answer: 98°F
